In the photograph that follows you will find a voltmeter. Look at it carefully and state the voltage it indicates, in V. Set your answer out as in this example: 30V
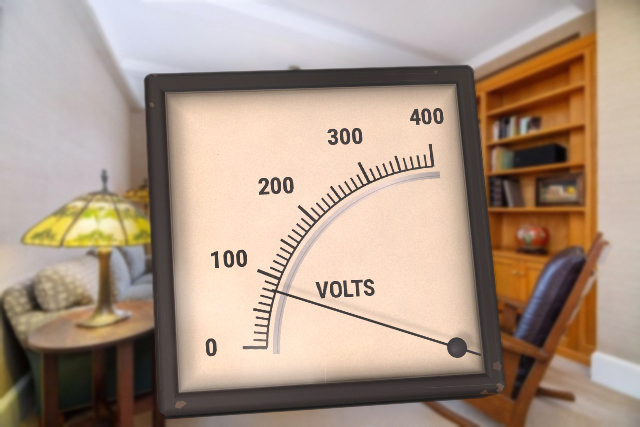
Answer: 80V
